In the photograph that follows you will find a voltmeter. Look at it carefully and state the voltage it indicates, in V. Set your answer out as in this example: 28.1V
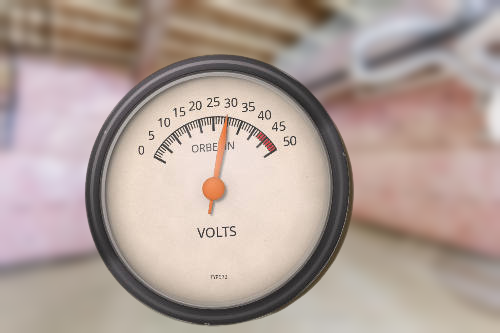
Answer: 30V
